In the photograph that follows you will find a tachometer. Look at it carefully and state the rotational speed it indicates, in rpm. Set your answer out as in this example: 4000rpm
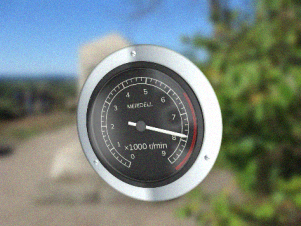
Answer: 7800rpm
